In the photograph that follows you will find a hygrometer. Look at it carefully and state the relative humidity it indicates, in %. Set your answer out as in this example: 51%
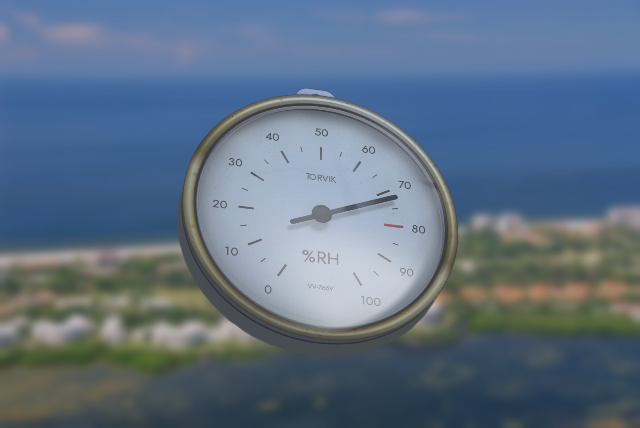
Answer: 72.5%
